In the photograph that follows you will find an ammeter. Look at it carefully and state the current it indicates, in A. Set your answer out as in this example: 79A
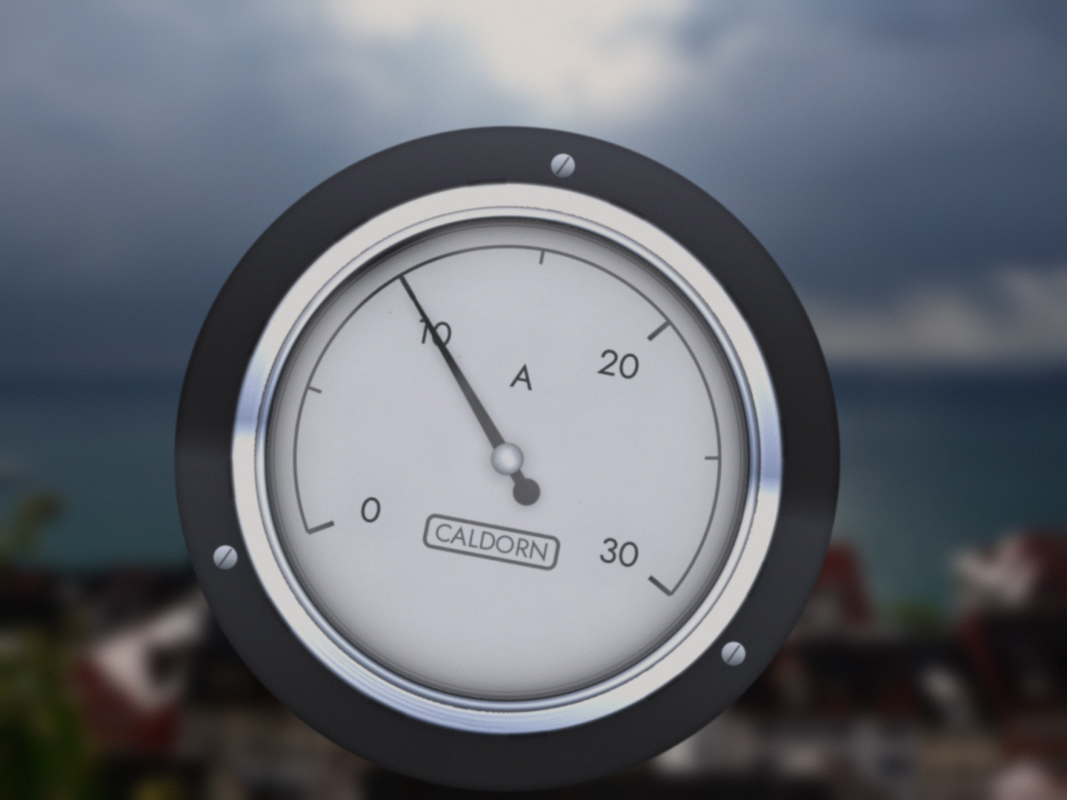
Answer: 10A
